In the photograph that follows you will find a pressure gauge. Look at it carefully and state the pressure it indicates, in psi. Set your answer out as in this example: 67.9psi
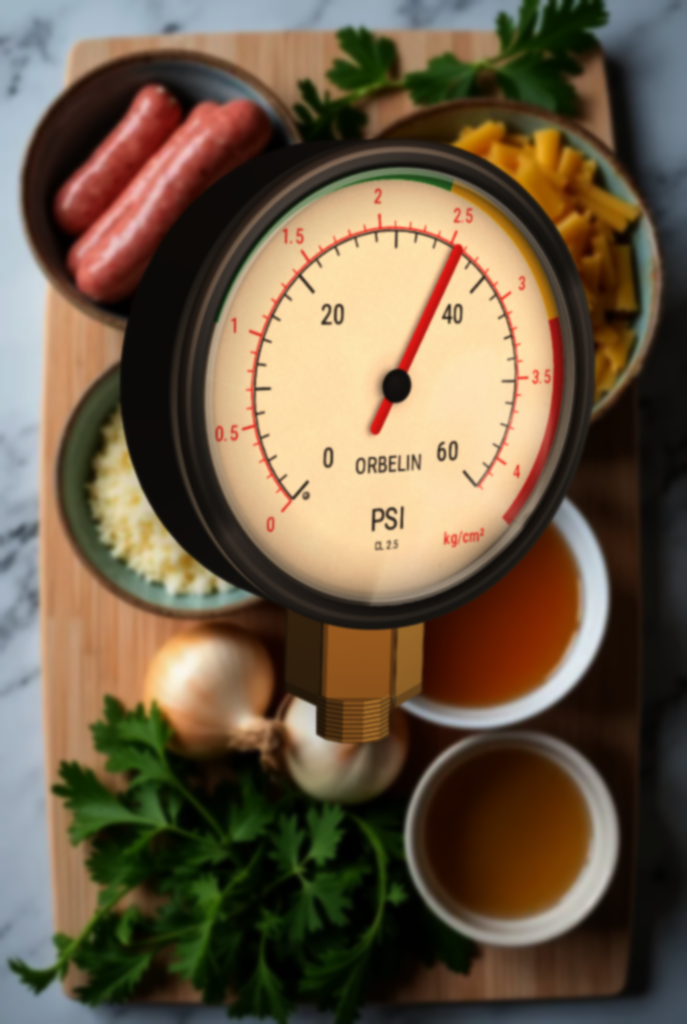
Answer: 36psi
